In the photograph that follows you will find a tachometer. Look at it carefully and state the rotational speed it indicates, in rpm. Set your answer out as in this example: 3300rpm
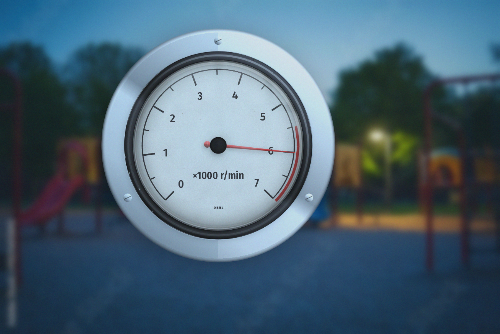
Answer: 6000rpm
